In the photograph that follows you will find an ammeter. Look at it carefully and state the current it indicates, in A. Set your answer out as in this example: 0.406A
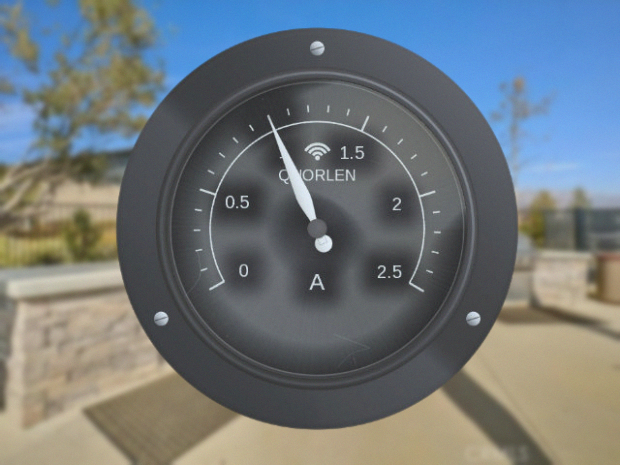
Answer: 1A
